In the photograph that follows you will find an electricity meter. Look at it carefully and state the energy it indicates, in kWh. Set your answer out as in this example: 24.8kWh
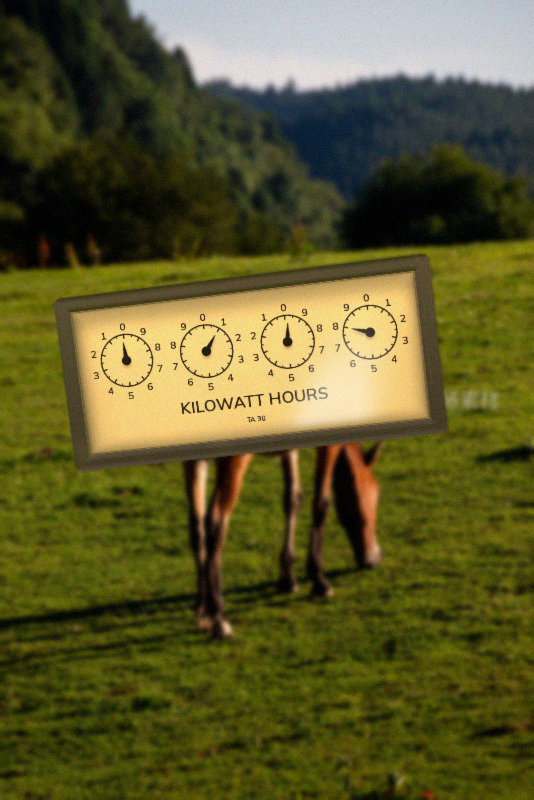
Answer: 98kWh
